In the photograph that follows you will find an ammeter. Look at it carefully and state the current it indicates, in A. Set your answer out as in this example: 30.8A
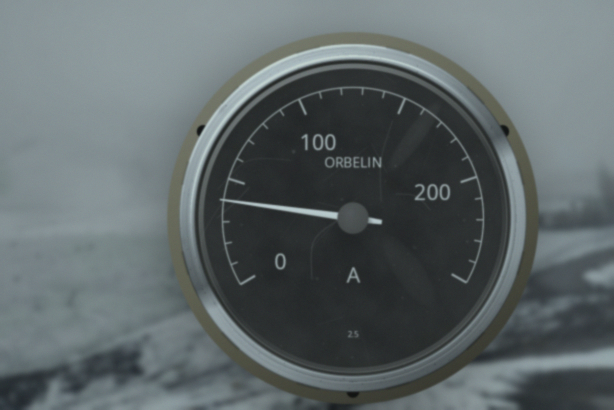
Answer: 40A
